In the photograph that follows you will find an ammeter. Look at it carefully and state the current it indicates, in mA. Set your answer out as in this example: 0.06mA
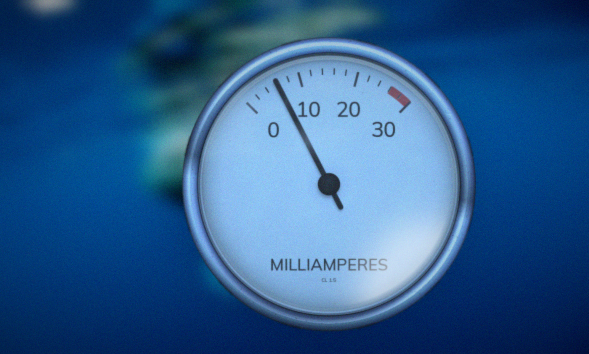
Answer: 6mA
